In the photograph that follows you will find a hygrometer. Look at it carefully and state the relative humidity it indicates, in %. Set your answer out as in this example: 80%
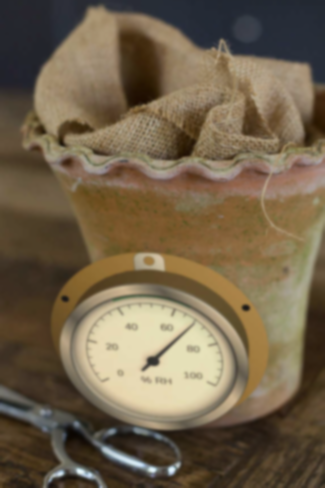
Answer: 68%
